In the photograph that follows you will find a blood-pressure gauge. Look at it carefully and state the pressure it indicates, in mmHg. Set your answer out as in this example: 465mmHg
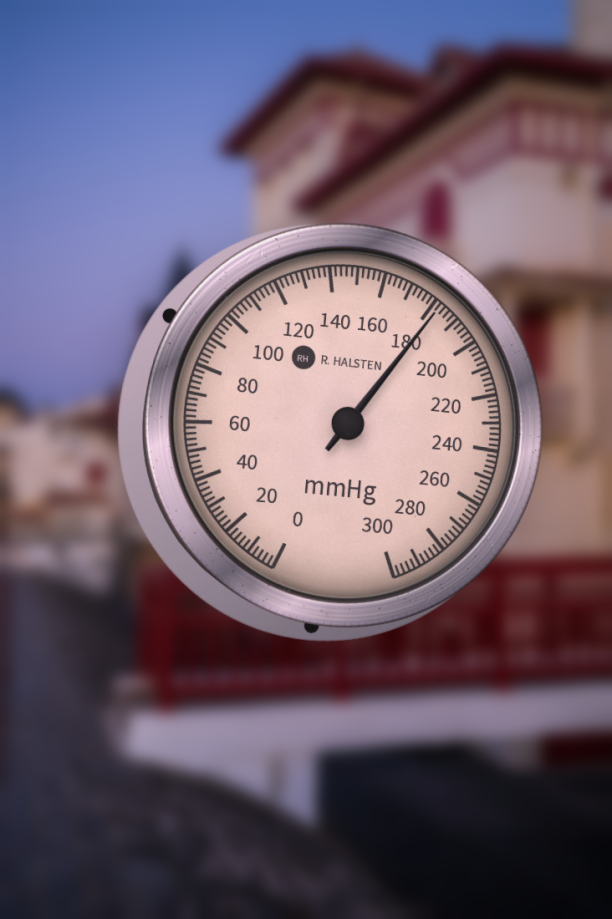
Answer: 182mmHg
